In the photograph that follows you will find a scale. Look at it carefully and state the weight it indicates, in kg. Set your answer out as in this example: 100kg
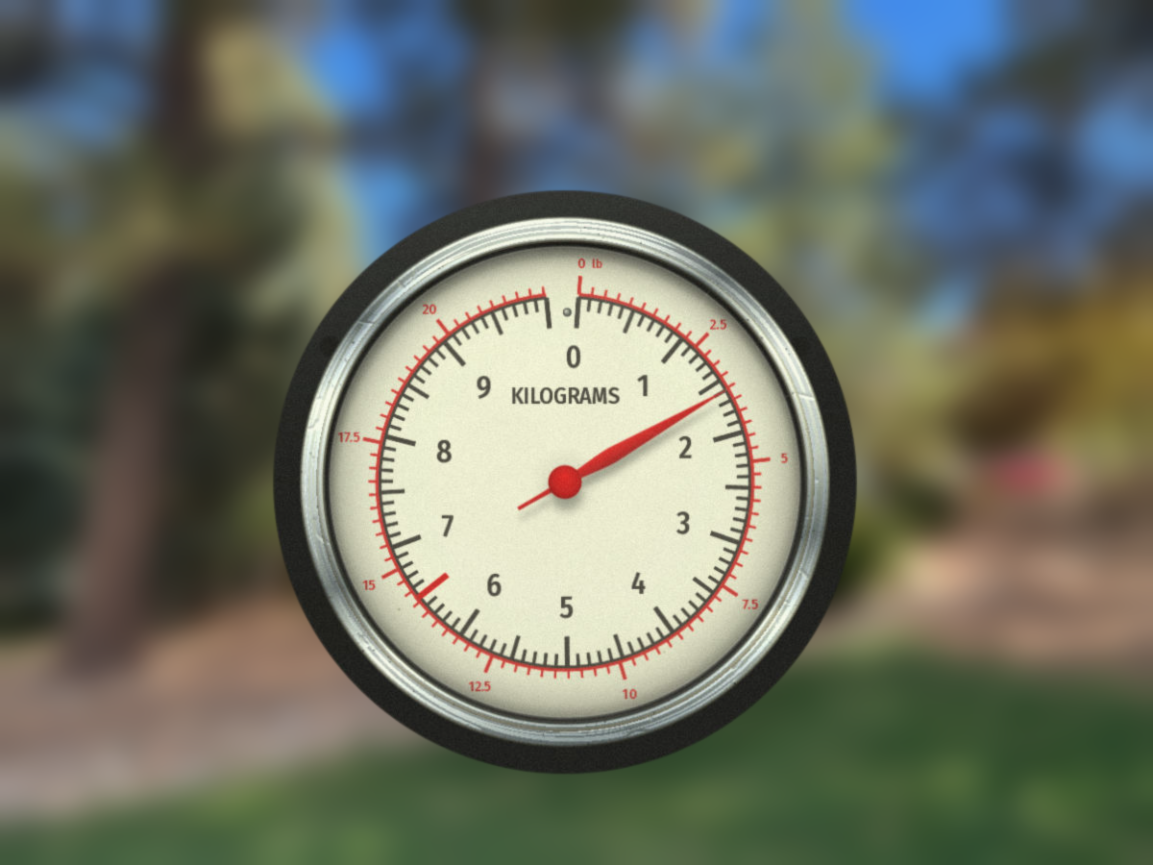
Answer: 1.6kg
